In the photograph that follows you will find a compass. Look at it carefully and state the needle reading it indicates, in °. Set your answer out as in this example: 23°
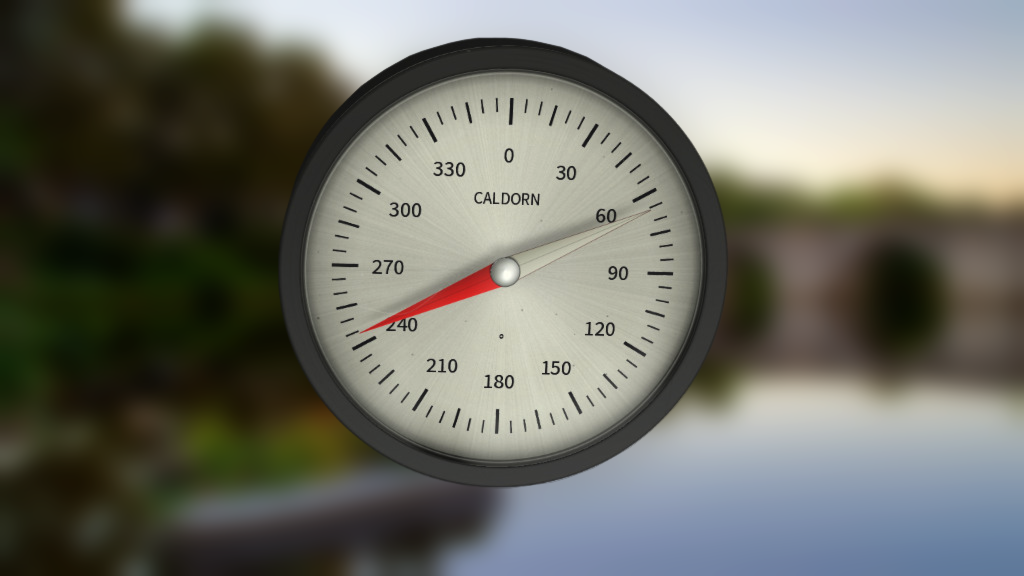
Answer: 245°
